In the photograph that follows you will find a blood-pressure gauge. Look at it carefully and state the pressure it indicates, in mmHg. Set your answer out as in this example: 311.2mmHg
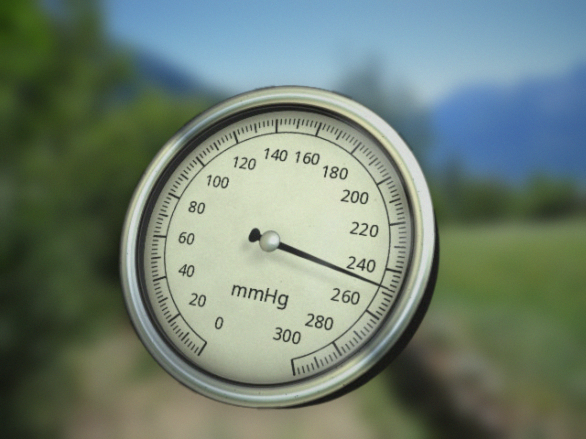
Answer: 248mmHg
